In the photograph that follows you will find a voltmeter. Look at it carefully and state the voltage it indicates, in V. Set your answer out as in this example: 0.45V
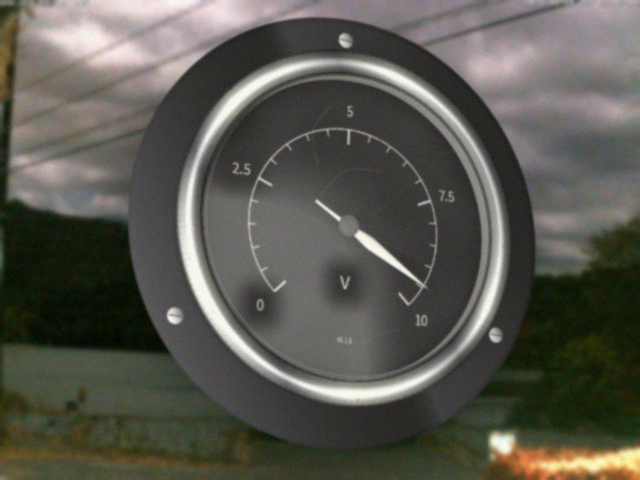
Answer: 9.5V
